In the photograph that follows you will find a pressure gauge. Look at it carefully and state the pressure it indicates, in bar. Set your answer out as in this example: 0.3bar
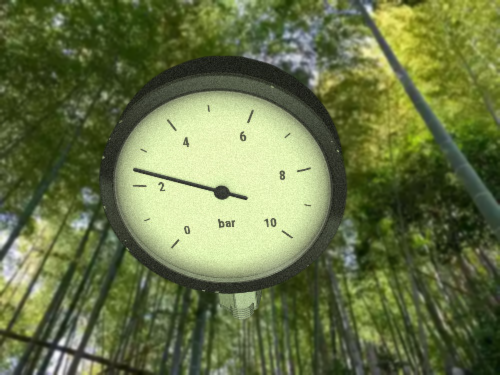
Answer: 2.5bar
